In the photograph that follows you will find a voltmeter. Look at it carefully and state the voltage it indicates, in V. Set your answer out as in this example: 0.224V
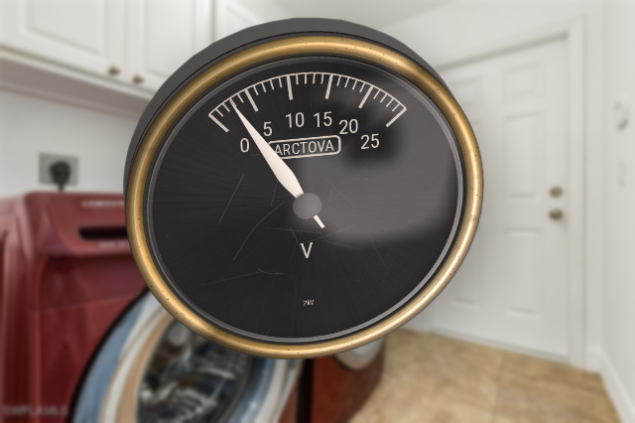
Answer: 3V
